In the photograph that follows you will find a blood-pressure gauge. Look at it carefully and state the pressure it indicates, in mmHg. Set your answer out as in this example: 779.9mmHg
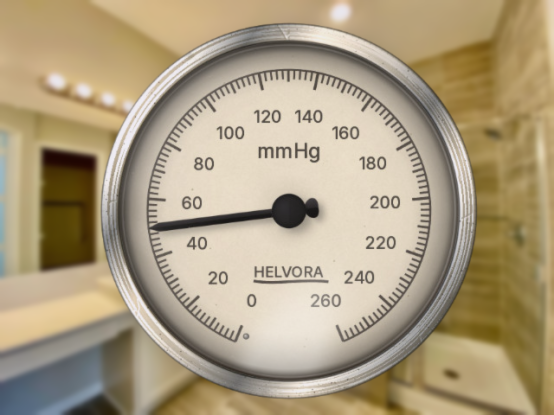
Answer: 50mmHg
